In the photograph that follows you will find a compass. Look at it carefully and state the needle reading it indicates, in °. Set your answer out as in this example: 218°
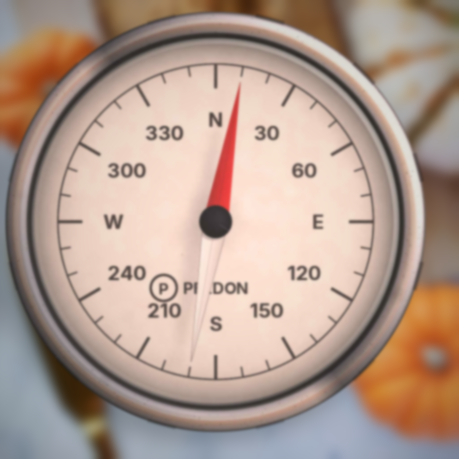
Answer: 10°
